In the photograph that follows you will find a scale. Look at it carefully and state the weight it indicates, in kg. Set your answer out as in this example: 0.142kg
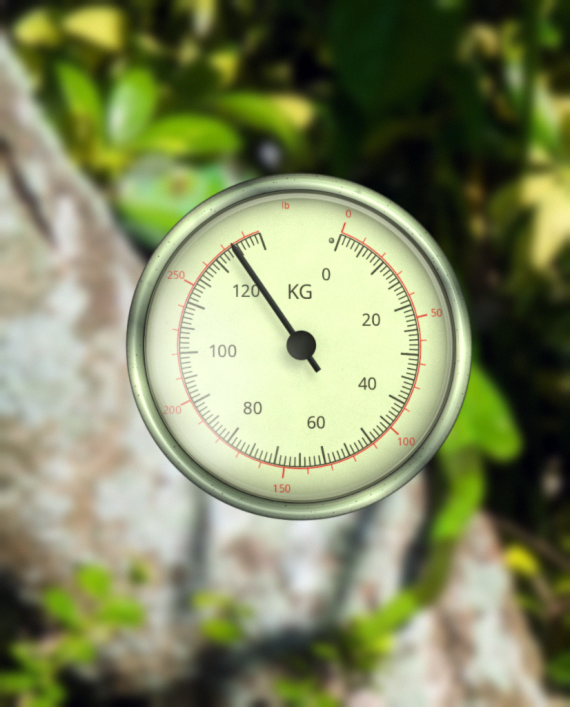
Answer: 124kg
